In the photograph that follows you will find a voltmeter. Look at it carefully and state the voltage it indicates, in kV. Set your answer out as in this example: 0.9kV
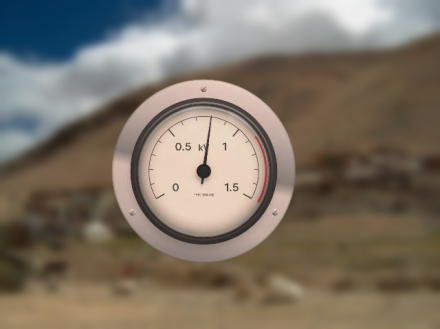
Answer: 0.8kV
